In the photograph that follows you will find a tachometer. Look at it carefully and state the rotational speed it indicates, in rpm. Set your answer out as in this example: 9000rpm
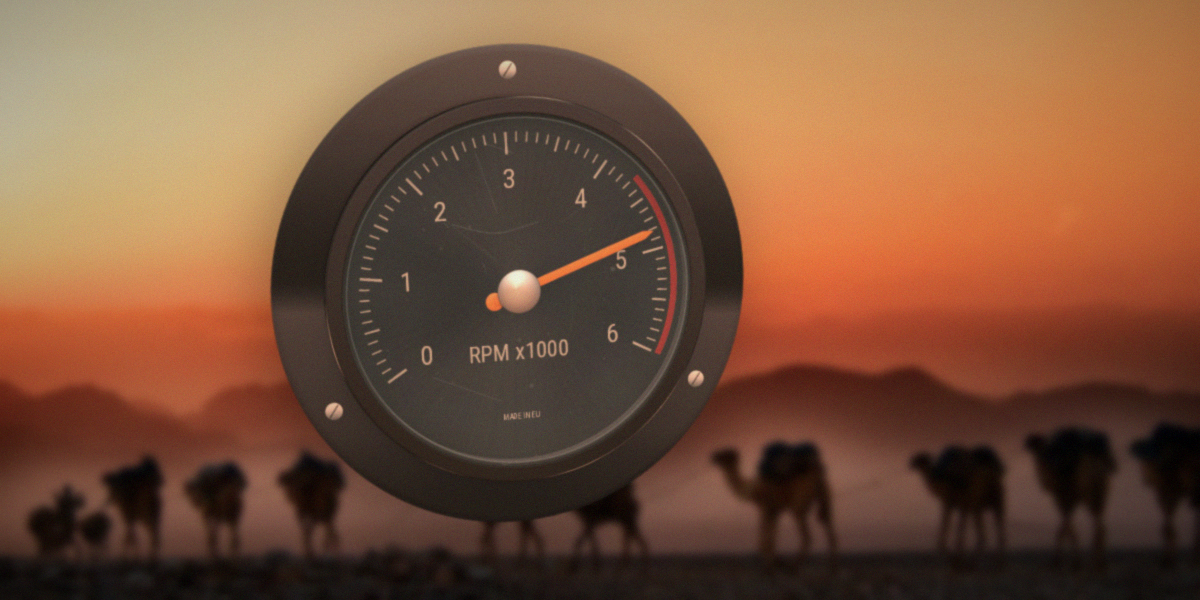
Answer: 4800rpm
